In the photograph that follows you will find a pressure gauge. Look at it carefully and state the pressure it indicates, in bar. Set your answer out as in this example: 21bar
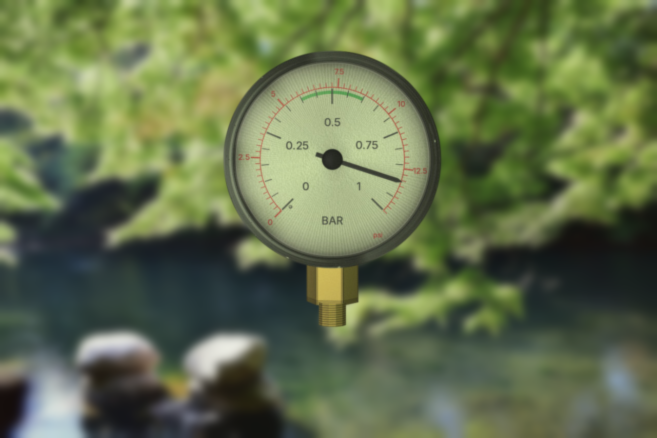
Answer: 0.9bar
